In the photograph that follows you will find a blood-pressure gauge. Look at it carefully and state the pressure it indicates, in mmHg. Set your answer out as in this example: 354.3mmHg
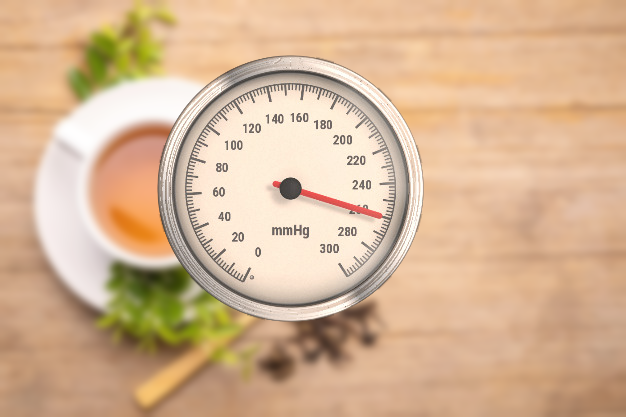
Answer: 260mmHg
